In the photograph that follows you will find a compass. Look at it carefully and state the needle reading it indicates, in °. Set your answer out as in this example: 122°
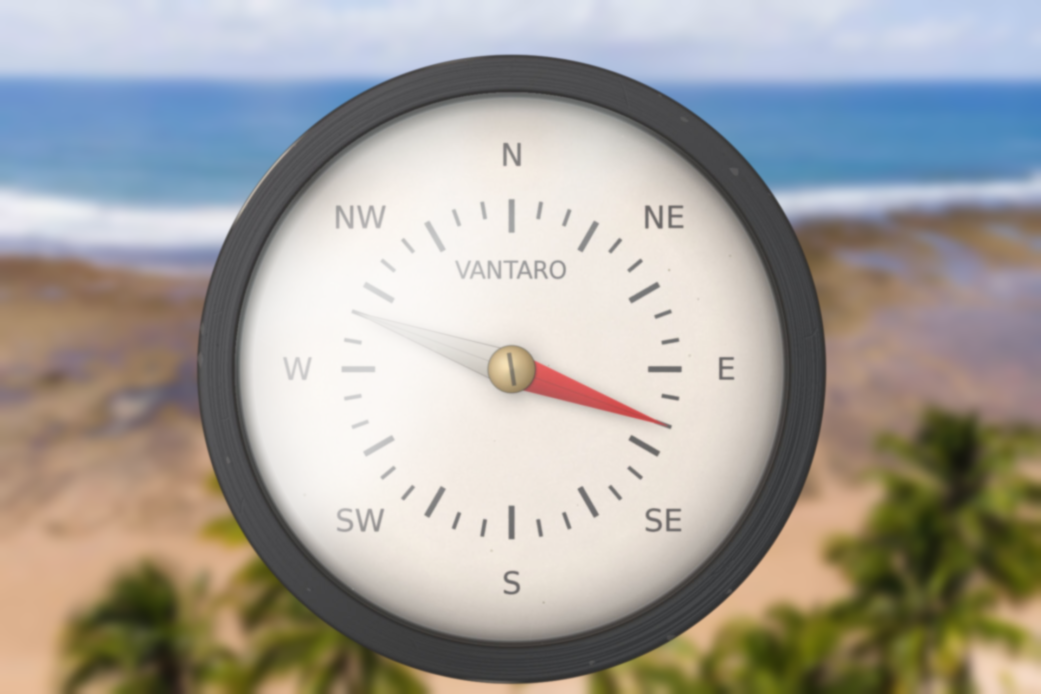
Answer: 110°
